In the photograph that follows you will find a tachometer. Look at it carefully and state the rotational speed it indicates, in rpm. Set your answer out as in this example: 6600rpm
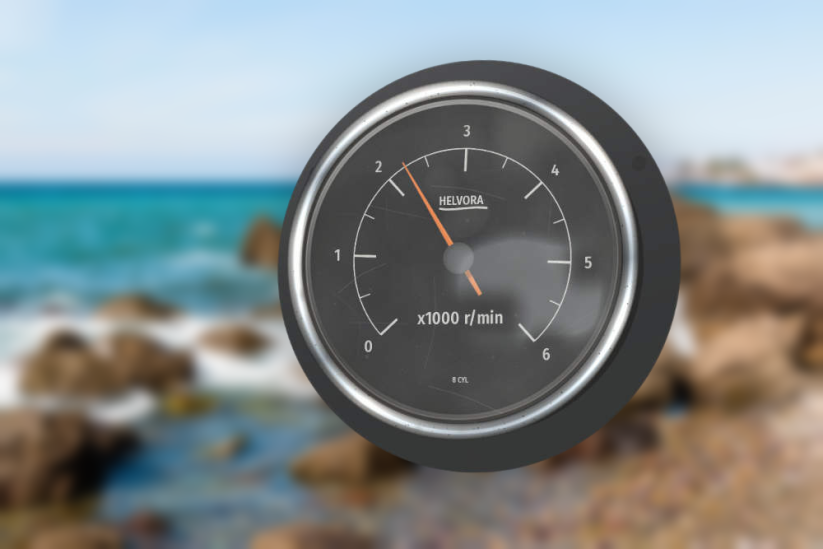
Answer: 2250rpm
